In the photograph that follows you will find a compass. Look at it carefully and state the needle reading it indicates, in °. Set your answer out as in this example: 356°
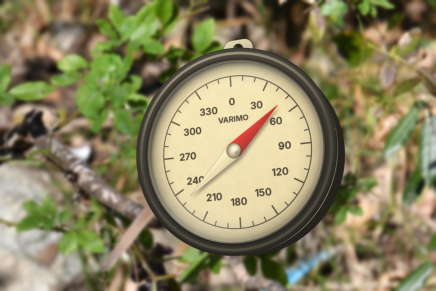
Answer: 50°
